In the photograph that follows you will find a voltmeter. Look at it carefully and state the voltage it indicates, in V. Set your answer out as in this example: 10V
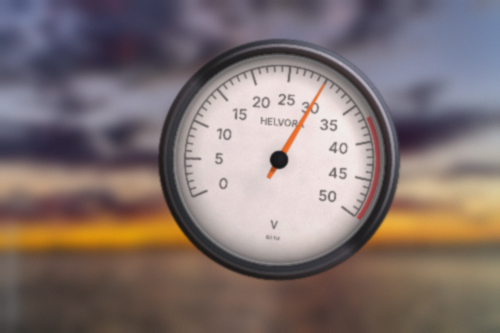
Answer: 30V
